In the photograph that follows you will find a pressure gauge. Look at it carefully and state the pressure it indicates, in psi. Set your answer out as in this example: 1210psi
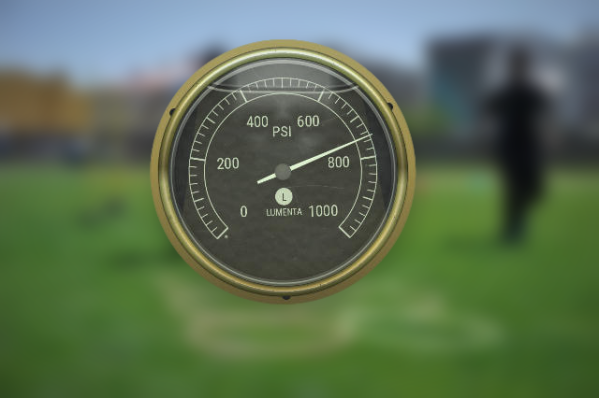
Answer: 750psi
